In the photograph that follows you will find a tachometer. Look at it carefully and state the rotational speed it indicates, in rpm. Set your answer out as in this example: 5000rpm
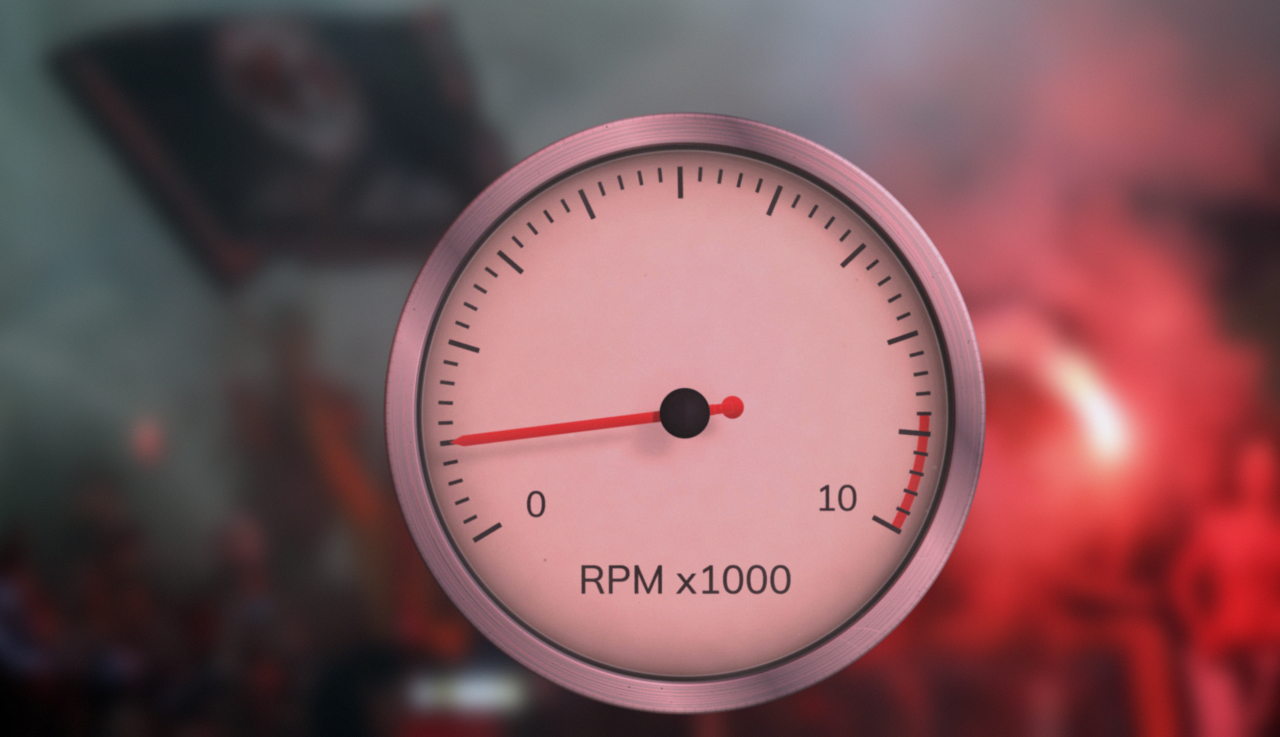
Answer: 1000rpm
